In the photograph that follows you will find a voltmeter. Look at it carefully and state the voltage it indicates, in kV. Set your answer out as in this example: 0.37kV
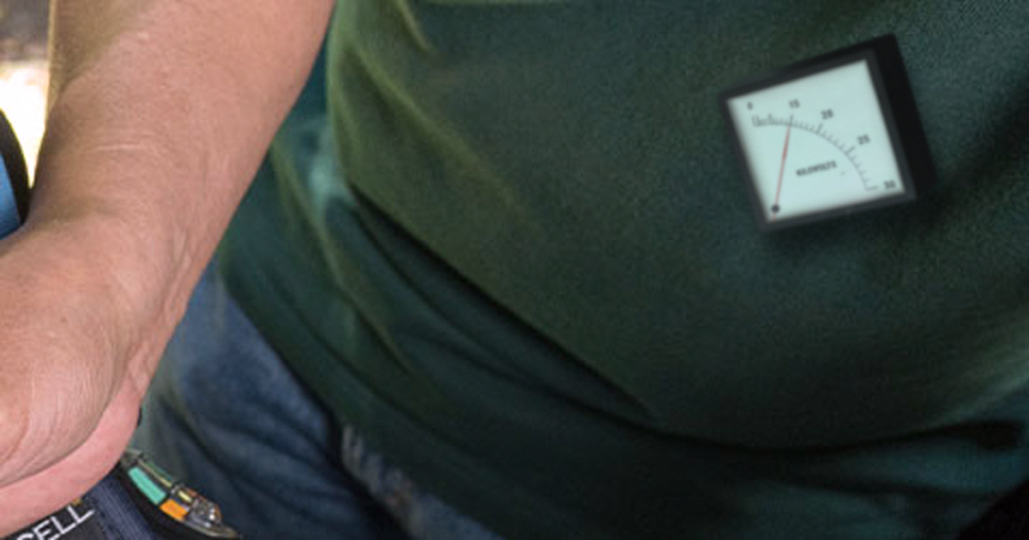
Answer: 15kV
